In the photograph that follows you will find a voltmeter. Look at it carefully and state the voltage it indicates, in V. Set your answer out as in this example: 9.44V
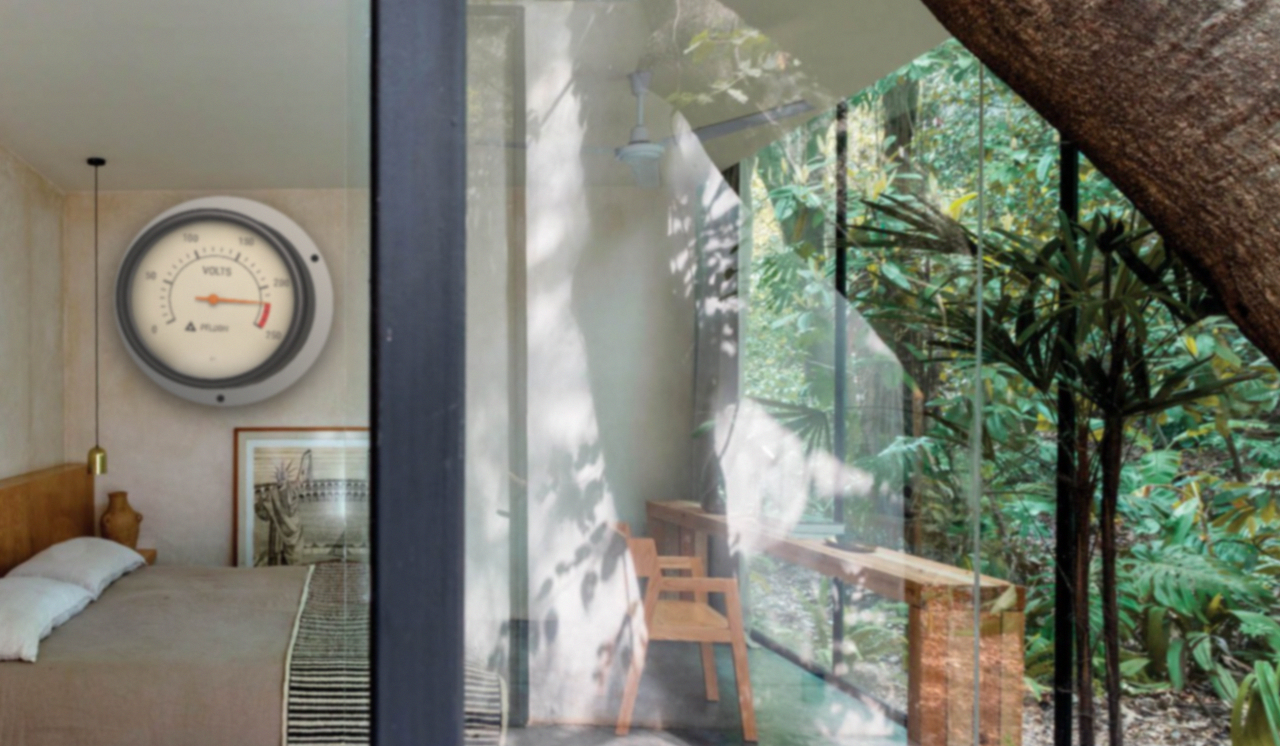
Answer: 220V
